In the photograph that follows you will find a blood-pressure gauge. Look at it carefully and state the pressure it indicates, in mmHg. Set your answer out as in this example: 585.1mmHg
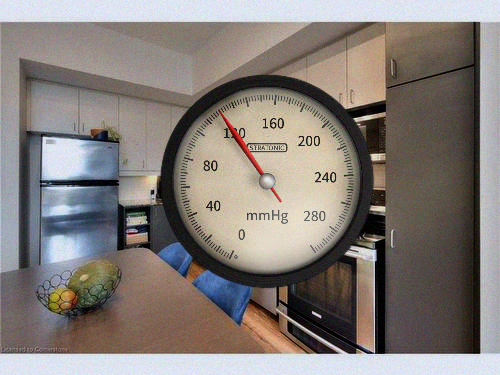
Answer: 120mmHg
